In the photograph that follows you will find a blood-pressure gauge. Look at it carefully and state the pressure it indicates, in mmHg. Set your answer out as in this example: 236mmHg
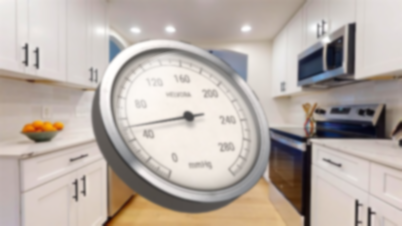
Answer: 50mmHg
